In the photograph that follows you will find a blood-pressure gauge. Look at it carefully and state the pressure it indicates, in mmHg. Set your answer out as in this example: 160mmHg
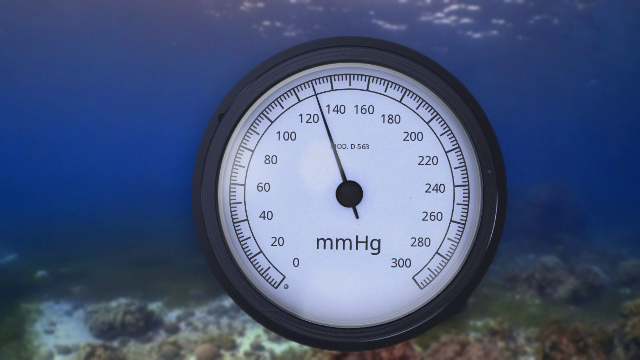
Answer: 130mmHg
